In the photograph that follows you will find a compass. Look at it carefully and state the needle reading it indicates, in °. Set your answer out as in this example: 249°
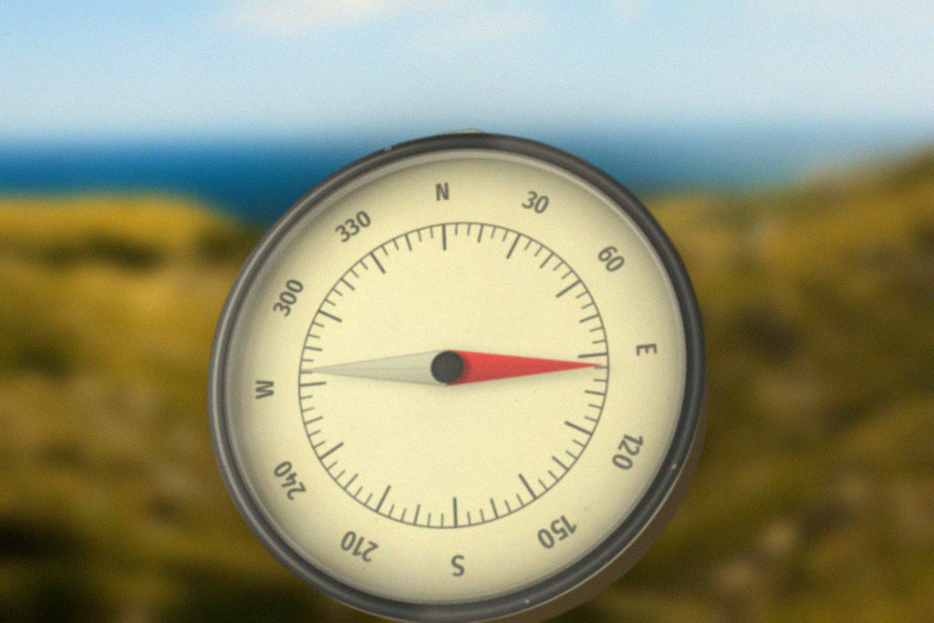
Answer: 95°
